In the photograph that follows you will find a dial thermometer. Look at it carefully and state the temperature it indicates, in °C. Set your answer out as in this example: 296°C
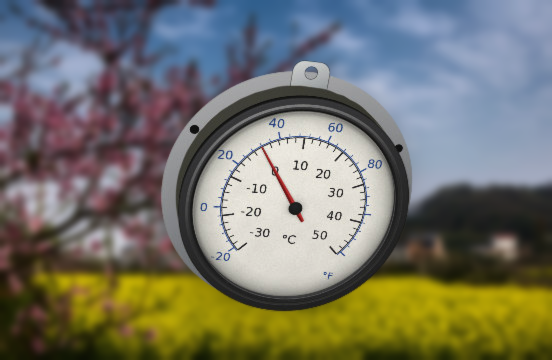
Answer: 0°C
